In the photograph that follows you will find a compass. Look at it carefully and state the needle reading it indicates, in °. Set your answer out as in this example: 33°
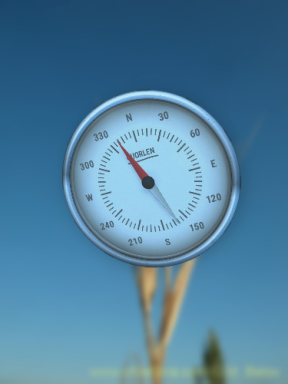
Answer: 340°
